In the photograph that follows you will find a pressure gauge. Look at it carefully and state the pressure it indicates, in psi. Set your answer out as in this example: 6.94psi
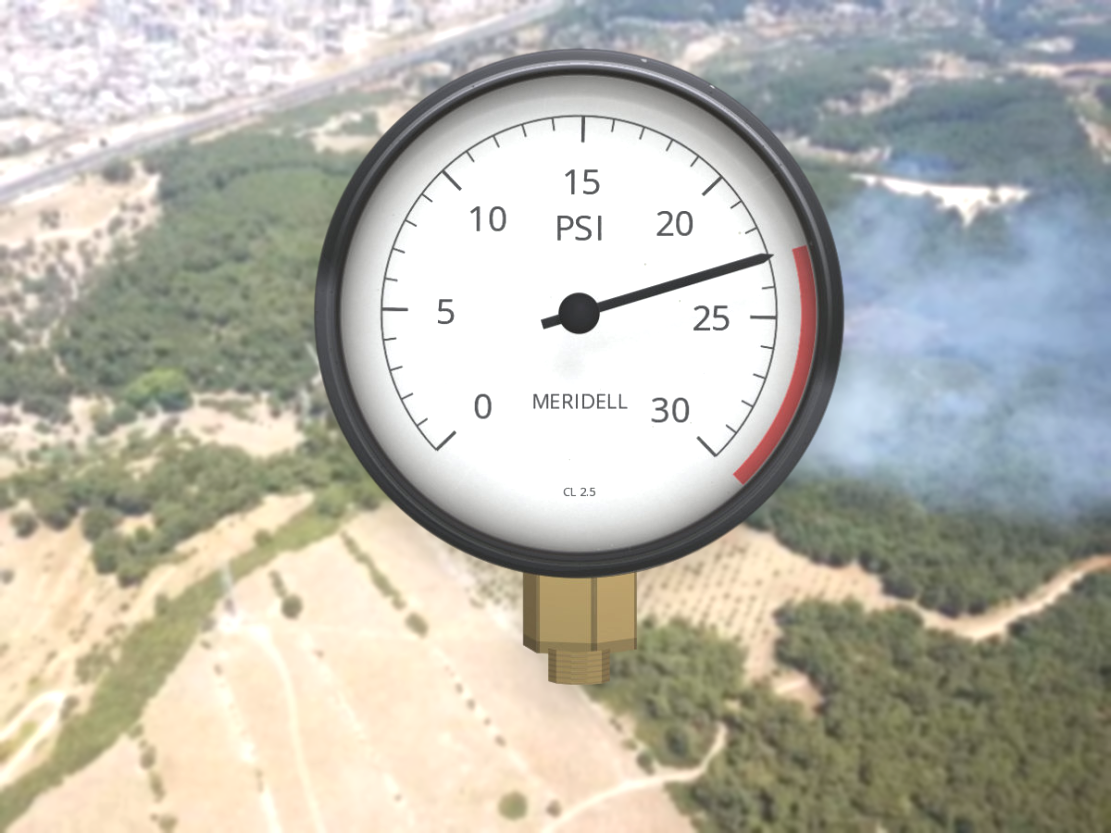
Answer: 23psi
